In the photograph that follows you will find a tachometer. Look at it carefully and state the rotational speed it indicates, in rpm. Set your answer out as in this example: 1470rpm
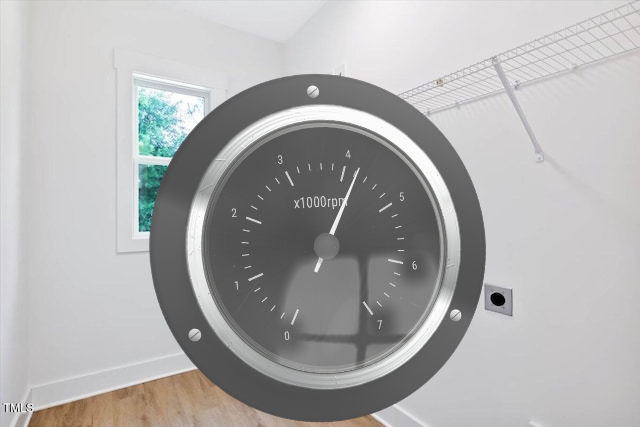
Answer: 4200rpm
